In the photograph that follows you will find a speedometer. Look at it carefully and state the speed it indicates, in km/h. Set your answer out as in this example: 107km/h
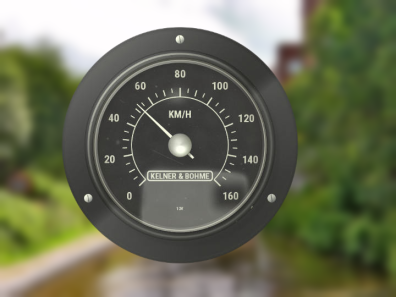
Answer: 52.5km/h
